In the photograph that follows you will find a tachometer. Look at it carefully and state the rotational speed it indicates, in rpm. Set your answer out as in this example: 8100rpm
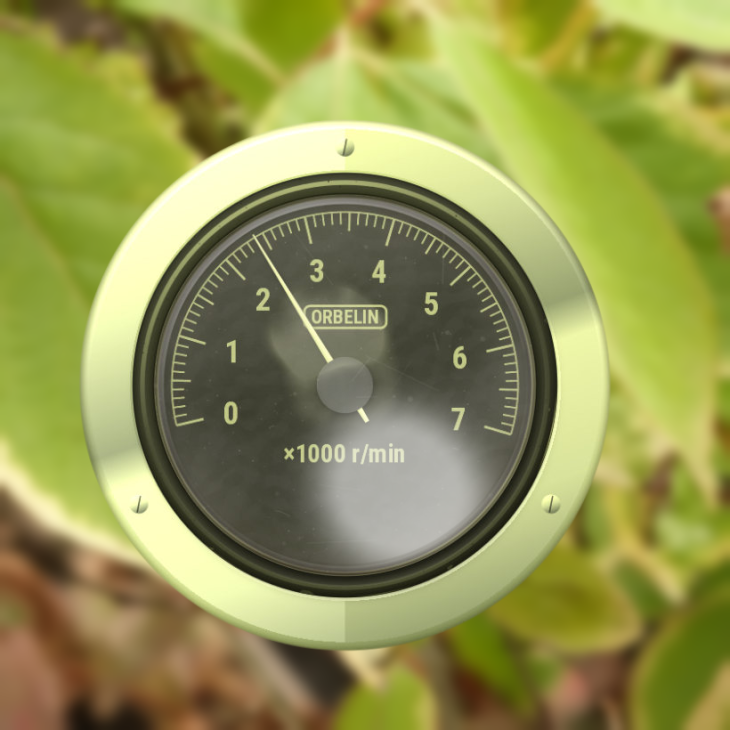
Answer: 2400rpm
